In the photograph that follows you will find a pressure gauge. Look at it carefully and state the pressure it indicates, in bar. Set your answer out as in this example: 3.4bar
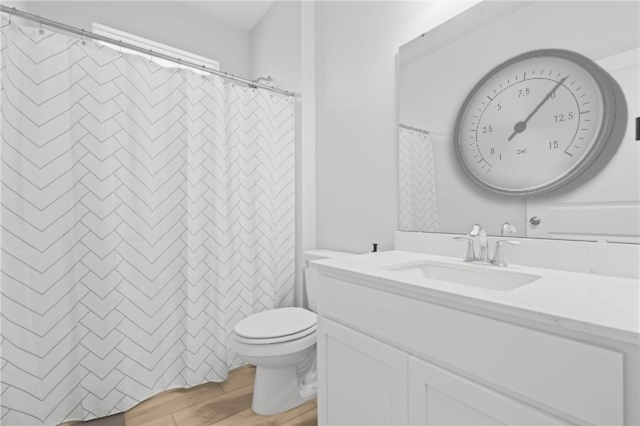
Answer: 10bar
